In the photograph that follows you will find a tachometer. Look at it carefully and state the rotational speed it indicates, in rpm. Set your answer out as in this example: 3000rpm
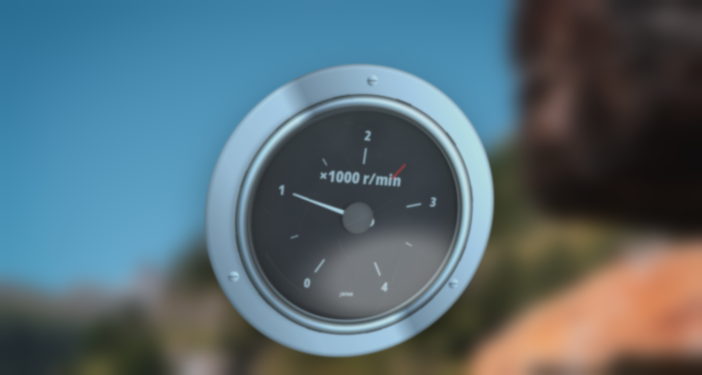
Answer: 1000rpm
